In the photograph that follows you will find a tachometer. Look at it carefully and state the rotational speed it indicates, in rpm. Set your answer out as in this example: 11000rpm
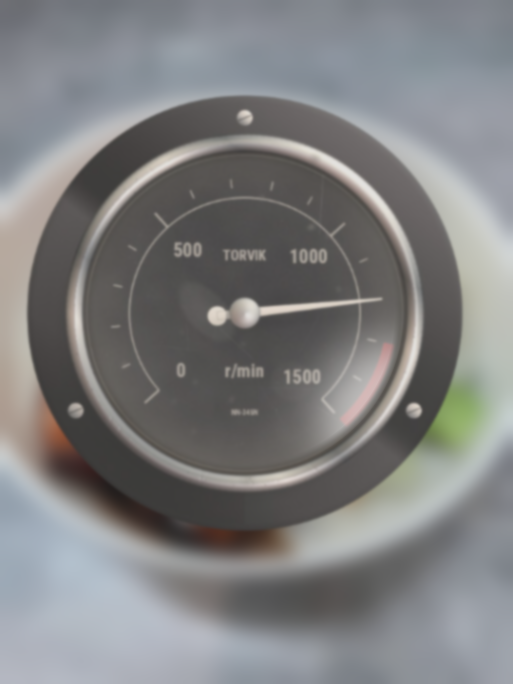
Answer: 1200rpm
